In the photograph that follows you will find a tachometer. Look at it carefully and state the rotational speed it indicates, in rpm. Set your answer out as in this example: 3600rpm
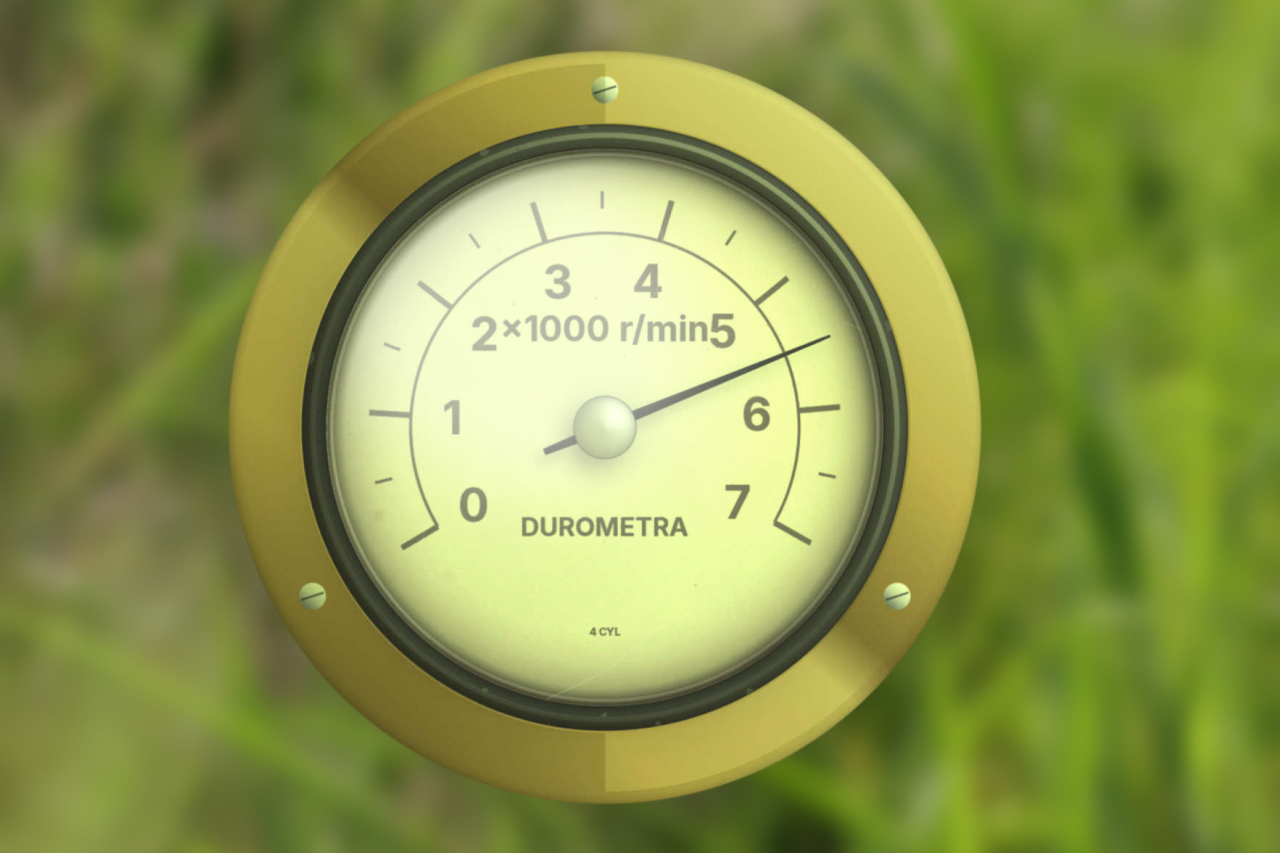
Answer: 5500rpm
